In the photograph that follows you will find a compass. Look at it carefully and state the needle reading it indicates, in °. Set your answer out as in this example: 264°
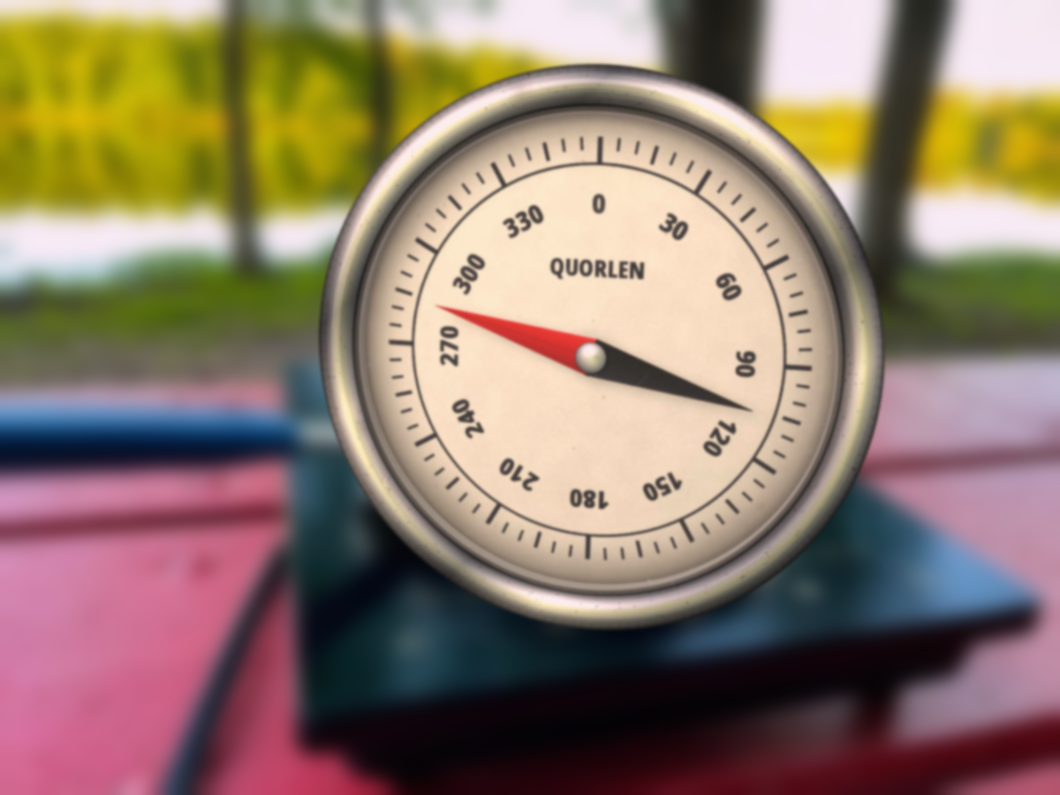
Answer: 285°
